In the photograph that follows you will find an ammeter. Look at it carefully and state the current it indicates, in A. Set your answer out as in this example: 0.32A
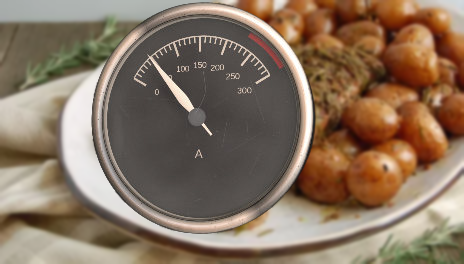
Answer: 50A
